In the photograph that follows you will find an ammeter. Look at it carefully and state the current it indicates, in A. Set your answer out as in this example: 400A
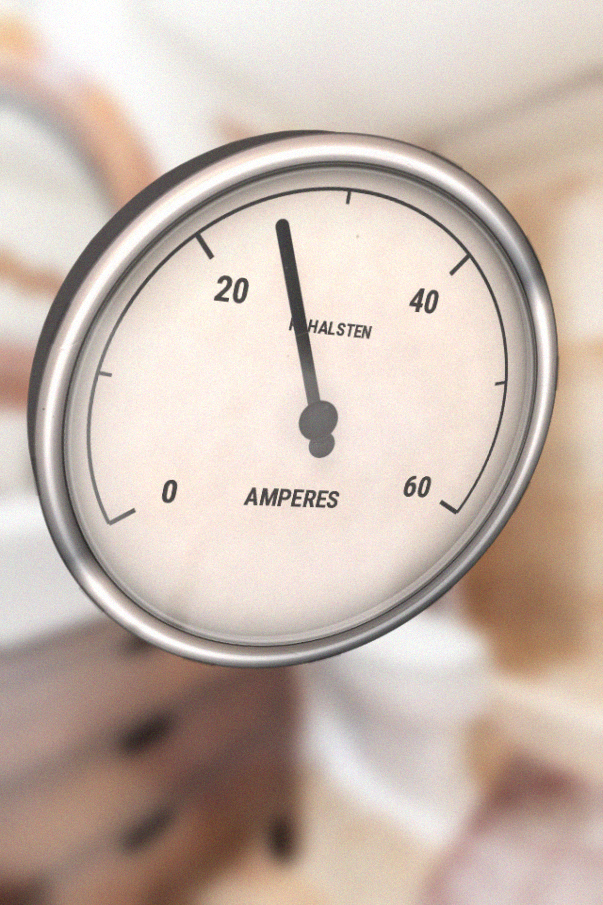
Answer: 25A
